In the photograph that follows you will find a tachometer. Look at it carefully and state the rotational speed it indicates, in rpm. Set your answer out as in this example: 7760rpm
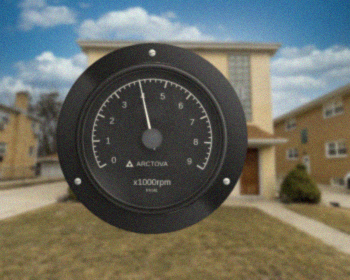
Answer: 4000rpm
